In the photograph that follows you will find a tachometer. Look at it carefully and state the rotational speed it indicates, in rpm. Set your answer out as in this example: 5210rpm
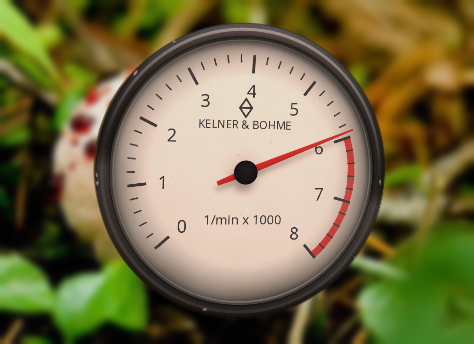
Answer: 5900rpm
